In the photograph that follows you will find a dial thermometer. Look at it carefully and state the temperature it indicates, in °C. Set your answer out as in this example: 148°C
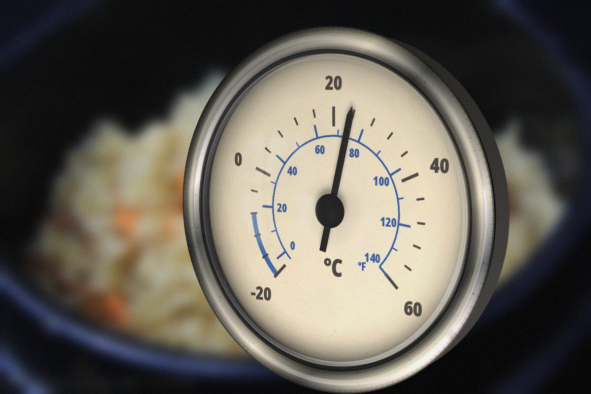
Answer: 24°C
